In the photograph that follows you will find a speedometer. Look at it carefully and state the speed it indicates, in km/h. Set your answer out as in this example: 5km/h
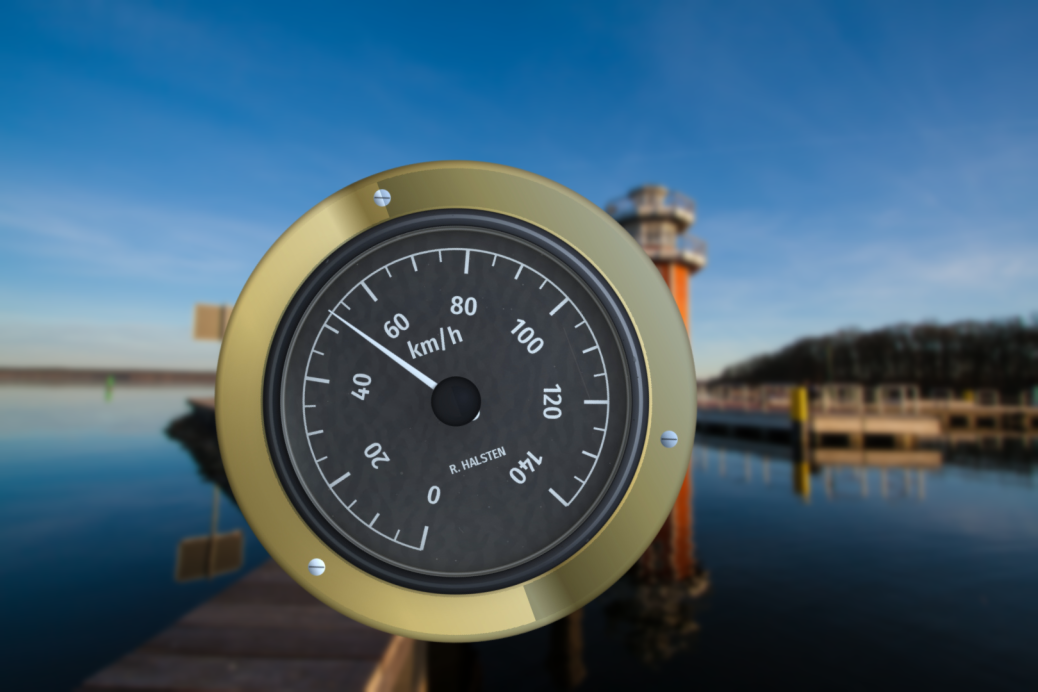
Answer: 52.5km/h
